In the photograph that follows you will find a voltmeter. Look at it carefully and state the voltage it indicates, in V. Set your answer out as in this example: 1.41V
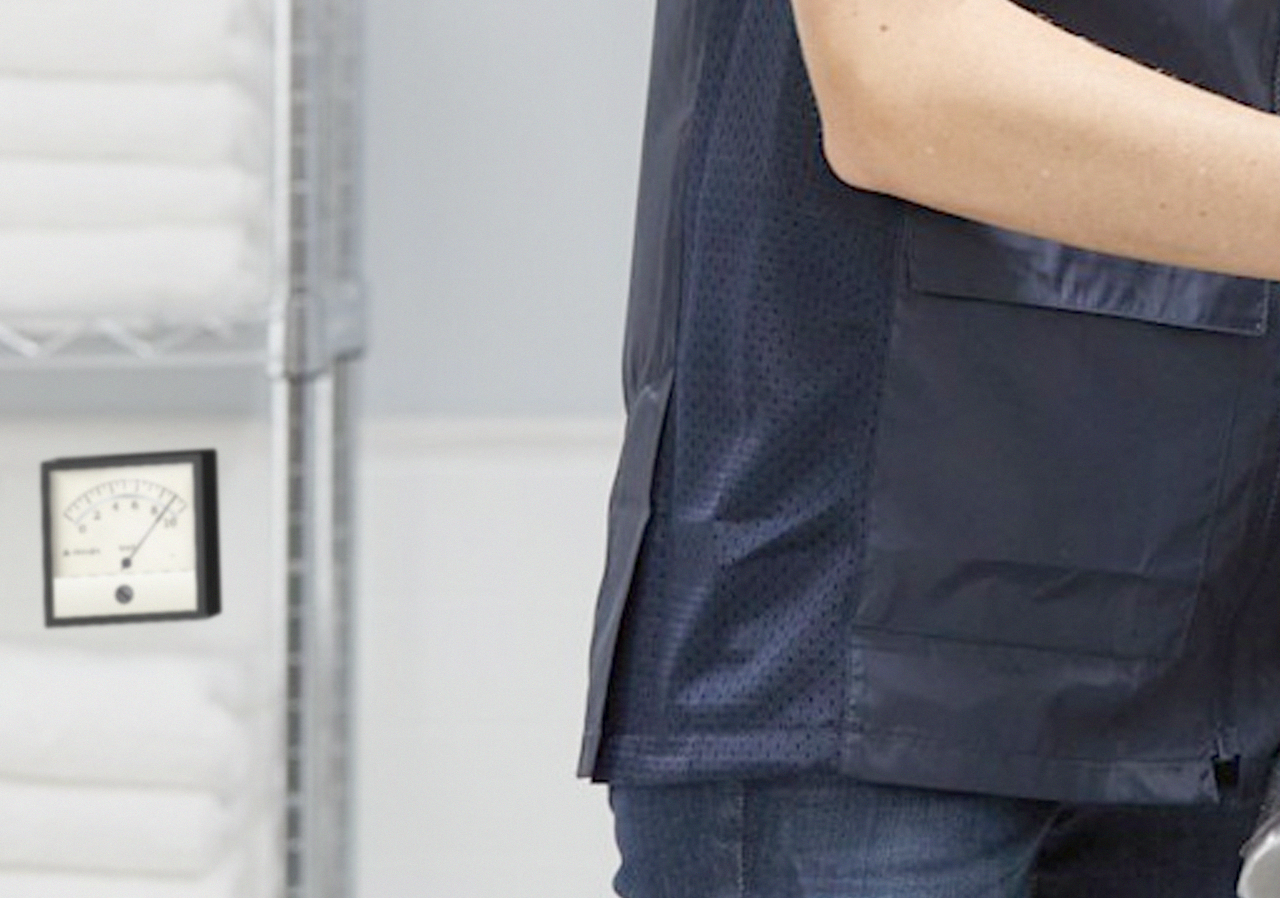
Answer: 9V
